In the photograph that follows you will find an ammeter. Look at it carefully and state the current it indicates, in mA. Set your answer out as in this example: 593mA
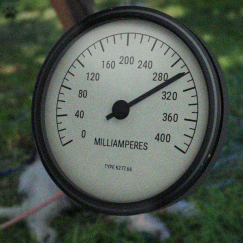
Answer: 300mA
